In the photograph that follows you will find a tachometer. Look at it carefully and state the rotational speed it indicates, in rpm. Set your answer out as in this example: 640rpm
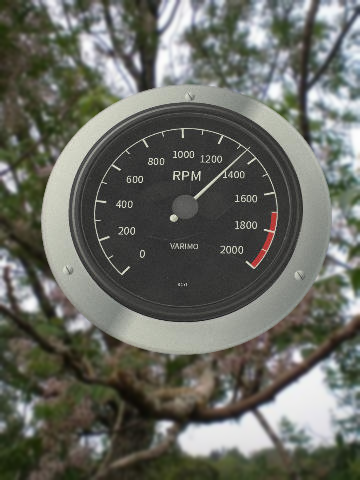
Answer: 1350rpm
